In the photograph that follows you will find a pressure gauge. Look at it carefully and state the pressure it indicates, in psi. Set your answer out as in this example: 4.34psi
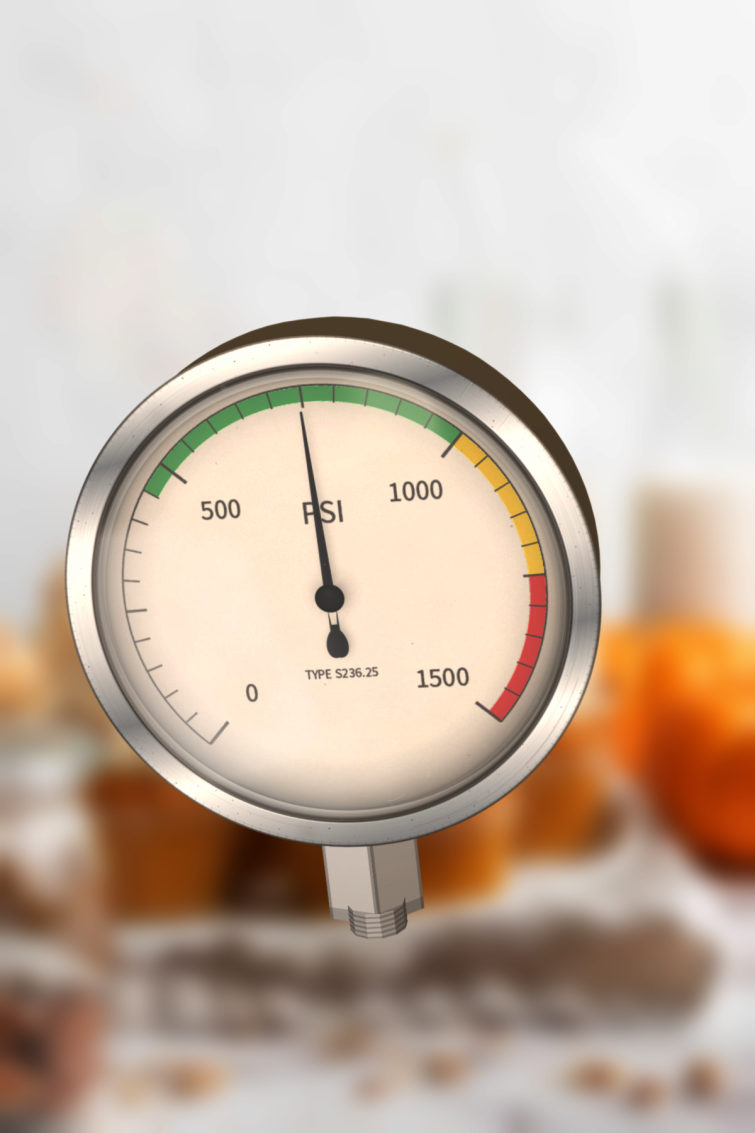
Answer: 750psi
